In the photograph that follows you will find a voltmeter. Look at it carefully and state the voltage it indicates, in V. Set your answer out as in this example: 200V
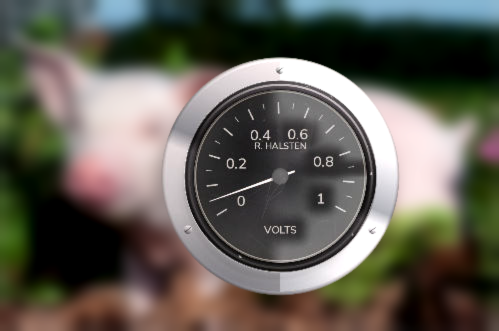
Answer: 0.05V
